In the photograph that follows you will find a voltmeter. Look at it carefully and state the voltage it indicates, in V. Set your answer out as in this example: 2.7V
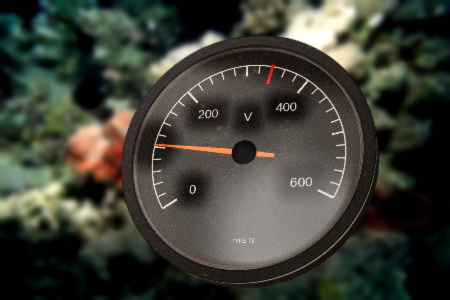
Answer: 100V
